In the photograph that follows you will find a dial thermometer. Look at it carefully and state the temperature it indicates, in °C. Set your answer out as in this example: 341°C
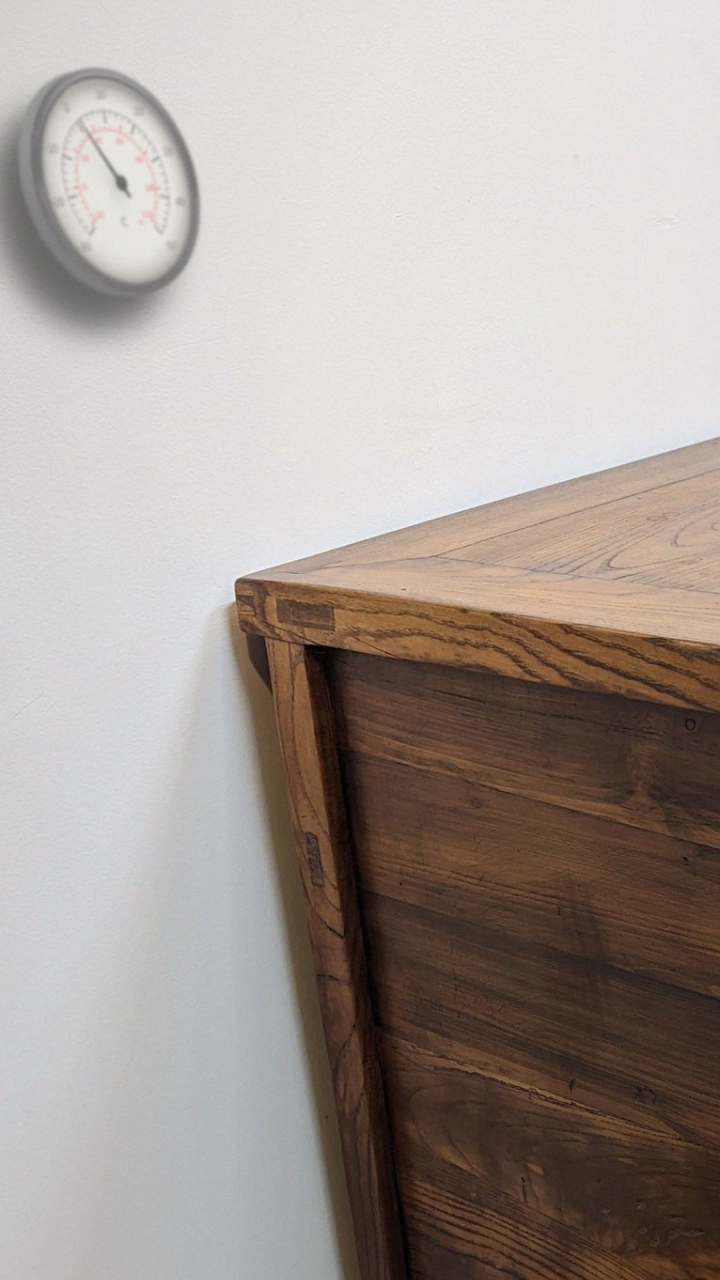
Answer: 0°C
